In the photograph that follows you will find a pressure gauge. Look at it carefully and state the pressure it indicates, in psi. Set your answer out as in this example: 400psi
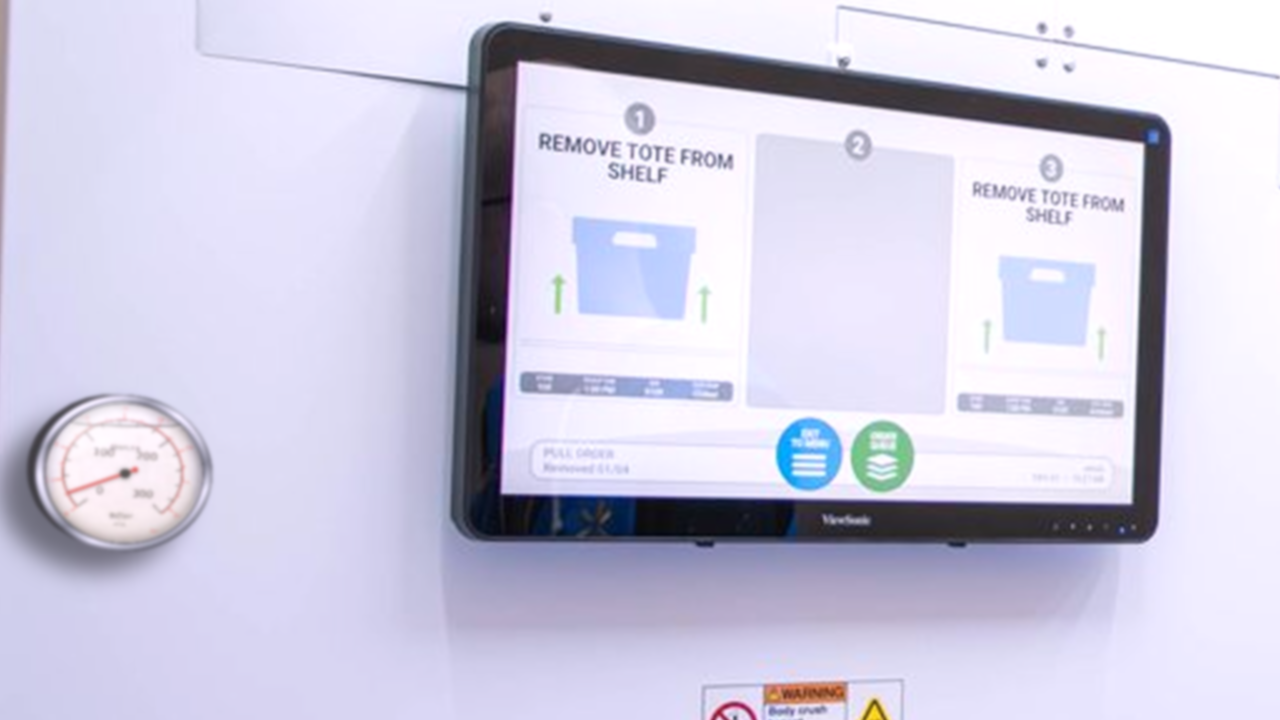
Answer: 20psi
